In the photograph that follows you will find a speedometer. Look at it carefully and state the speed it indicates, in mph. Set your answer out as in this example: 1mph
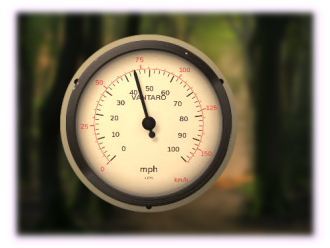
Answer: 44mph
